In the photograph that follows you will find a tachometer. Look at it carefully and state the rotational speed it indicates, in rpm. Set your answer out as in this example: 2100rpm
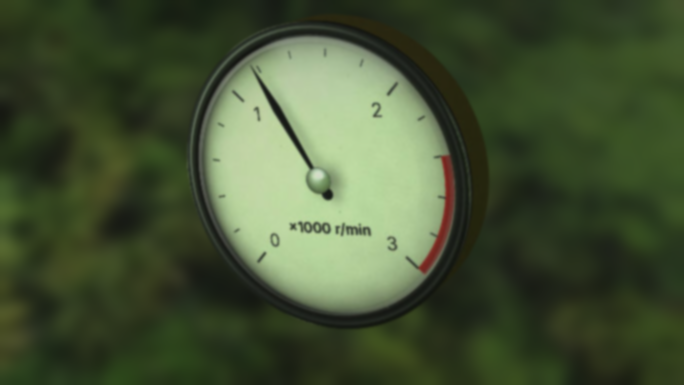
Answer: 1200rpm
